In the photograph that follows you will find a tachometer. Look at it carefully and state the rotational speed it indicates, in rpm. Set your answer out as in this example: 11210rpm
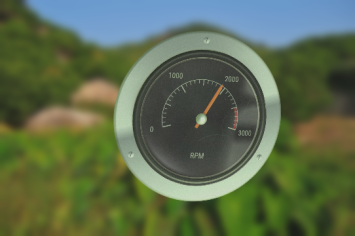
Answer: 1900rpm
